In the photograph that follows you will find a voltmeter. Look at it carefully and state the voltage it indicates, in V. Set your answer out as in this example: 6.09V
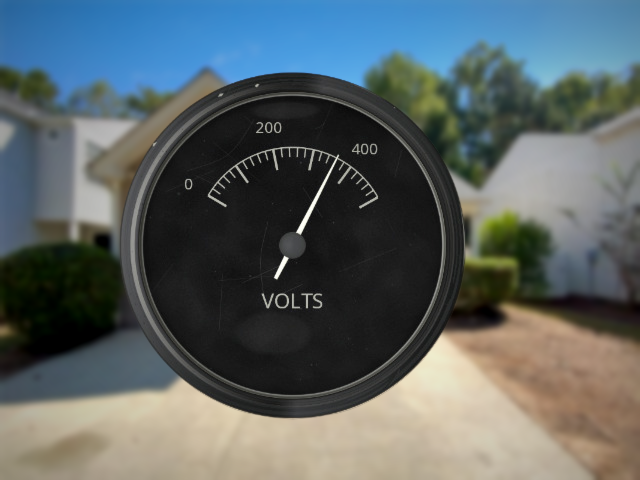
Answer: 360V
